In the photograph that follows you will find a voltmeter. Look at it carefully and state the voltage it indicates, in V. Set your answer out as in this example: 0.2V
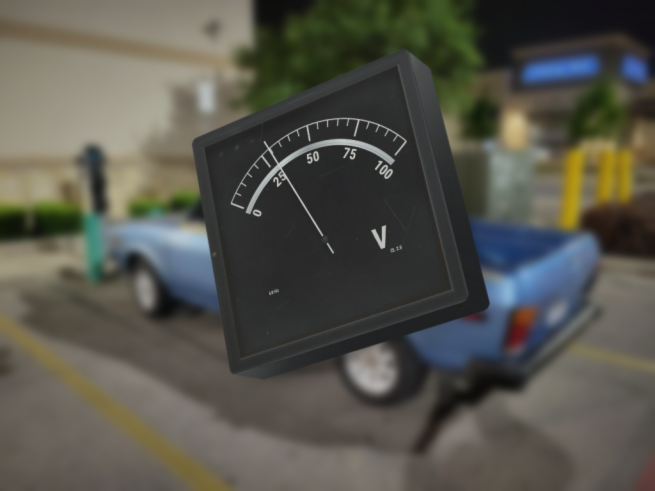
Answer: 30V
